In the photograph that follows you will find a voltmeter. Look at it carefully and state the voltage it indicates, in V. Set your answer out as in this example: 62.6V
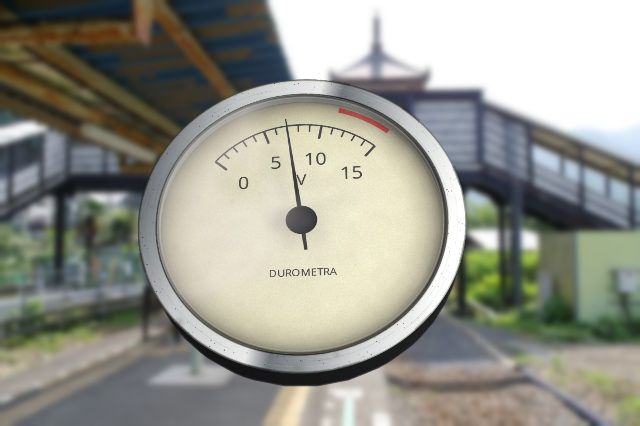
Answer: 7V
